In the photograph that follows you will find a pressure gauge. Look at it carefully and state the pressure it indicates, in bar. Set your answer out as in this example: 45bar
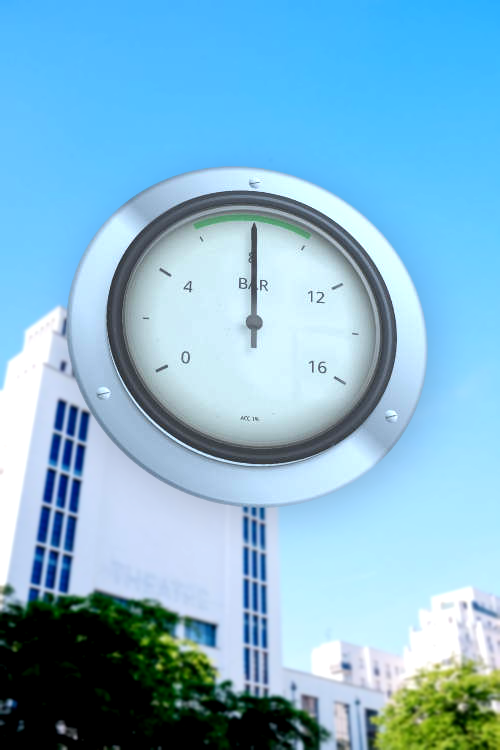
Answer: 8bar
